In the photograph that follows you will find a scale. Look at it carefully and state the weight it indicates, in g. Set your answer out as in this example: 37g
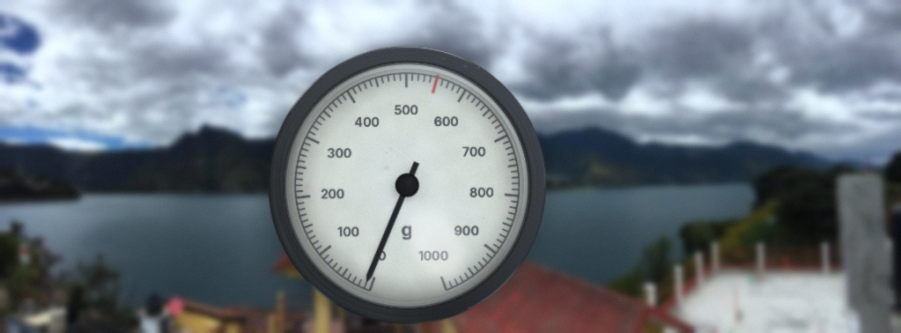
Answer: 10g
